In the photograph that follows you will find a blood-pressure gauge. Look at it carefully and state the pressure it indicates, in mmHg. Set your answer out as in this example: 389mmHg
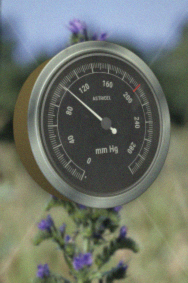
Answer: 100mmHg
